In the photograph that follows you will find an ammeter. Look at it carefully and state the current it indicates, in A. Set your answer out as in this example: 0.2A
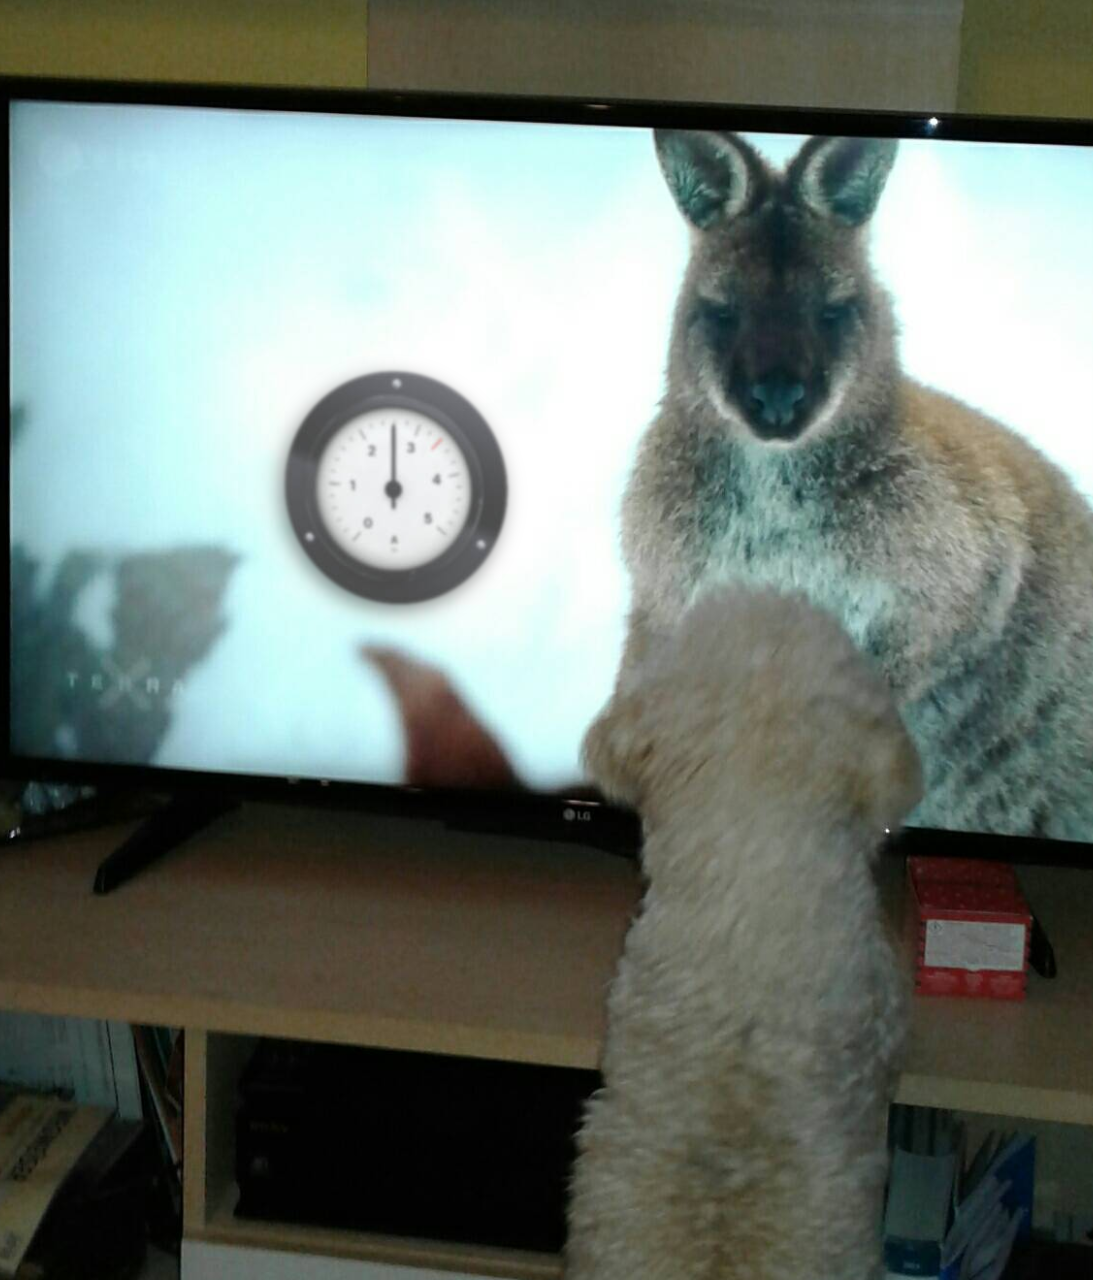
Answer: 2.6A
